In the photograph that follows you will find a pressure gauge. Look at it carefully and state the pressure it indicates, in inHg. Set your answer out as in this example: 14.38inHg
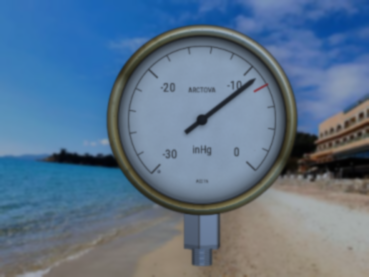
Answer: -9inHg
